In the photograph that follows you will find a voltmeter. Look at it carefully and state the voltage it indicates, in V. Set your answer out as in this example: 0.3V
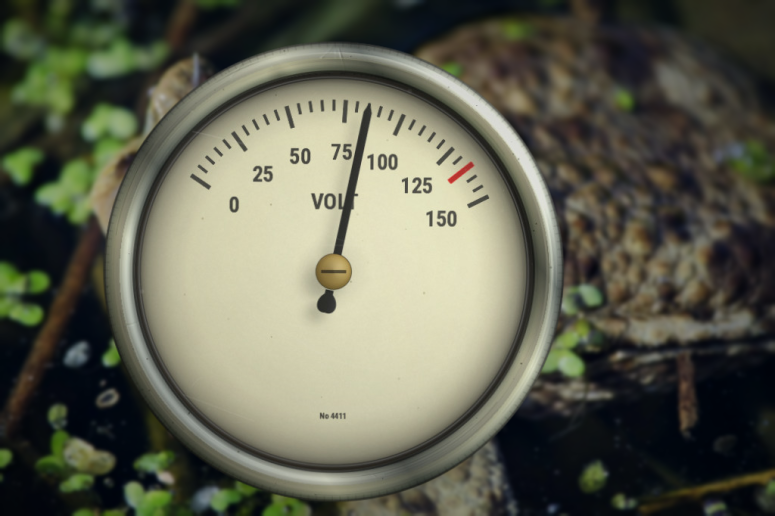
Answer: 85V
